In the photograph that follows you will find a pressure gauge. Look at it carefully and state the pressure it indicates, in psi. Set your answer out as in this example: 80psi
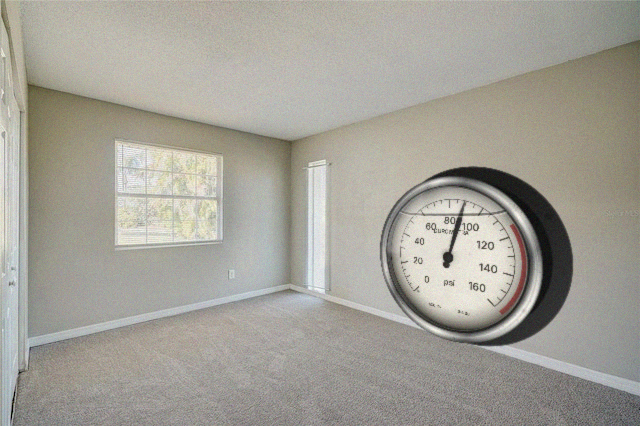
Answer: 90psi
